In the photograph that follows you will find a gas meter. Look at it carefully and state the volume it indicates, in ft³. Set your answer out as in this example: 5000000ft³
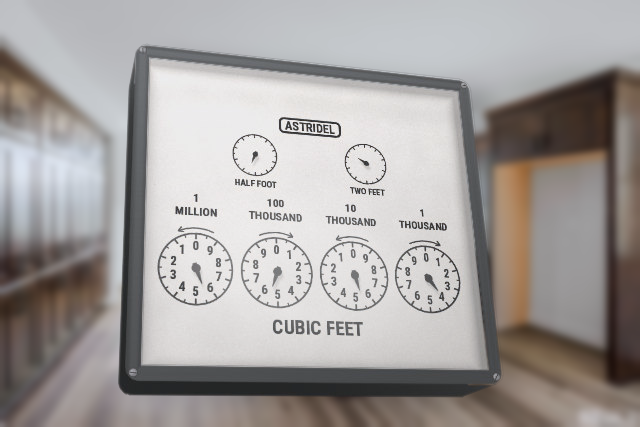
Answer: 555400ft³
